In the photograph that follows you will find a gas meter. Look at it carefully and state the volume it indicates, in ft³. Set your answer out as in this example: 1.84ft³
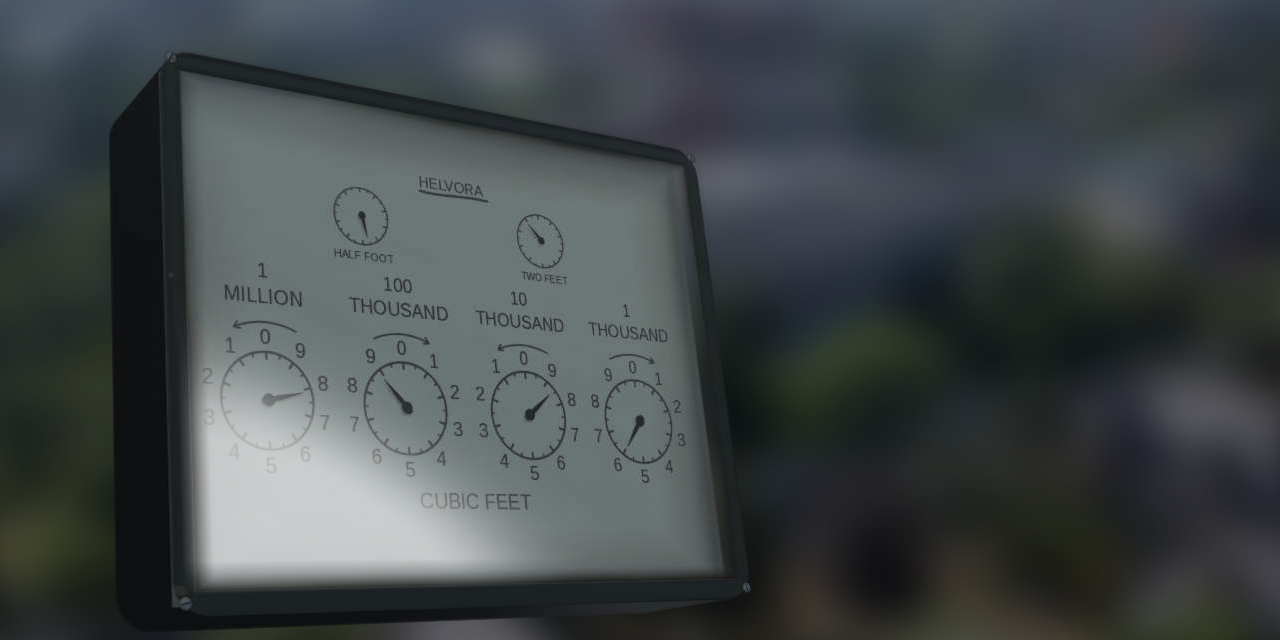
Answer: 788600ft³
